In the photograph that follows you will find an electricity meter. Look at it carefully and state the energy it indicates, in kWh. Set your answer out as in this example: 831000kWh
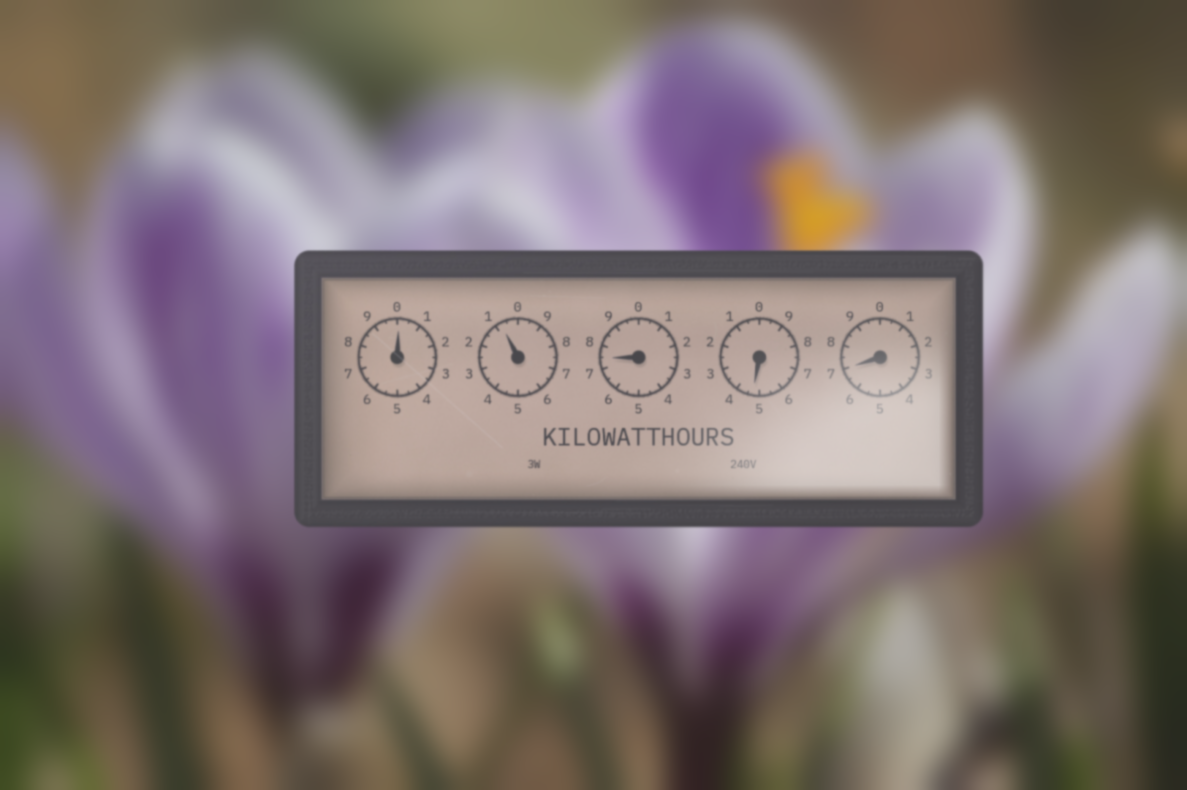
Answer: 747kWh
